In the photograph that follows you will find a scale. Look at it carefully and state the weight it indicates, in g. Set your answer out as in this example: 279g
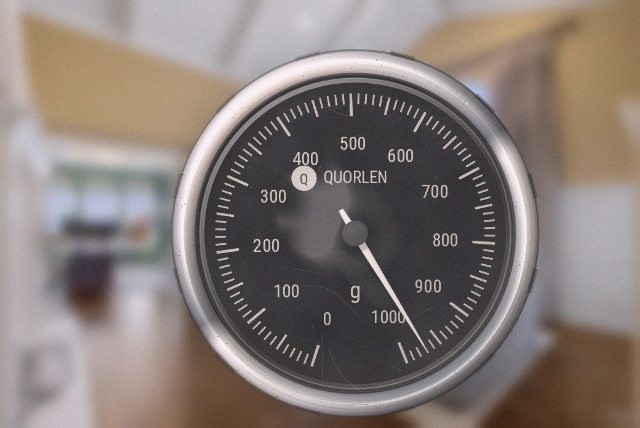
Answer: 970g
